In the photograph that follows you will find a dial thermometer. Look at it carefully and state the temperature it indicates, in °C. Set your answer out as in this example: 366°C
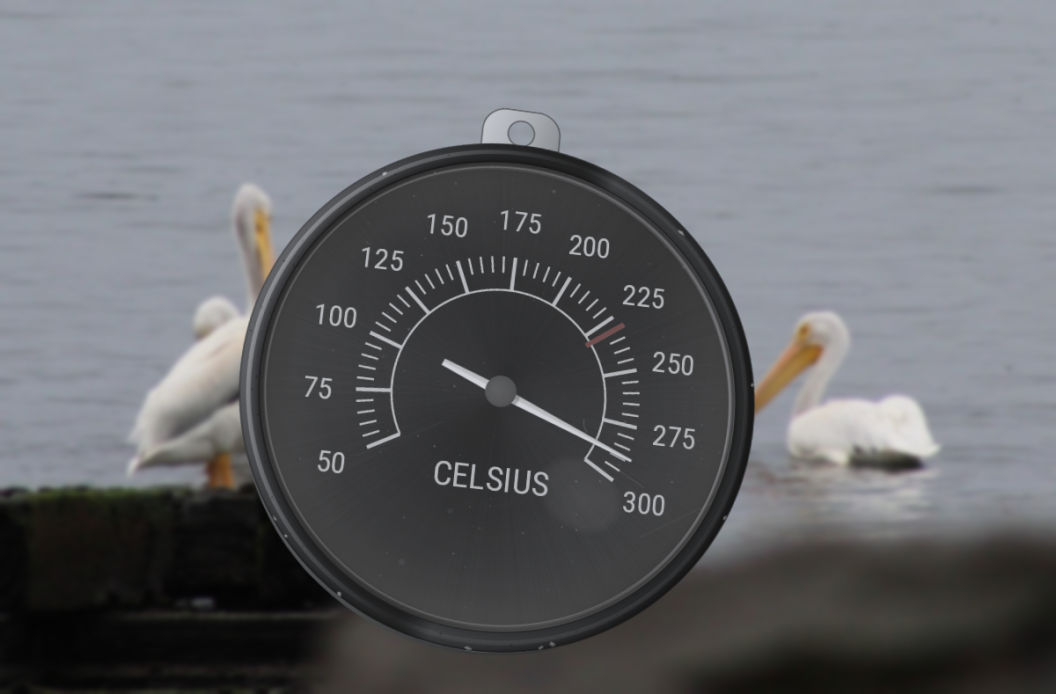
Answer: 290°C
